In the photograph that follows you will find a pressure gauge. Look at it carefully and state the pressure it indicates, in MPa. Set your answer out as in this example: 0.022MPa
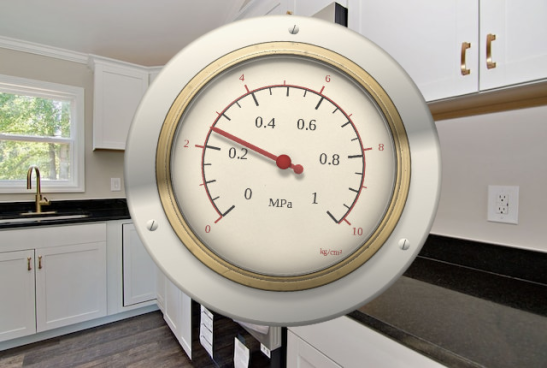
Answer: 0.25MPa
